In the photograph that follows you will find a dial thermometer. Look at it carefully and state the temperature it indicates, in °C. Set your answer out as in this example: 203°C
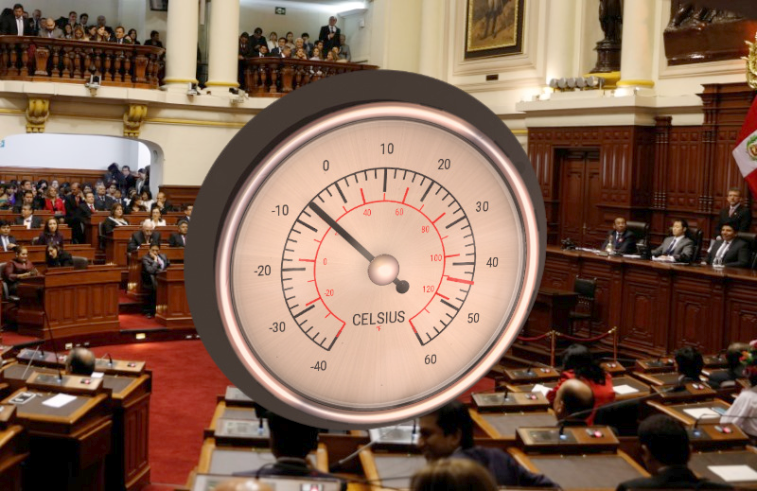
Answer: -6°C
